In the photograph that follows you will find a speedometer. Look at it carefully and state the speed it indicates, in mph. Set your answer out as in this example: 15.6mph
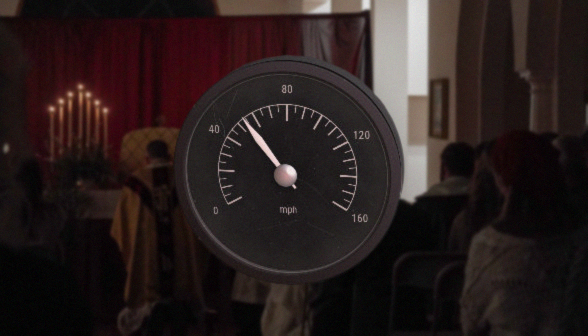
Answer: 55mph
